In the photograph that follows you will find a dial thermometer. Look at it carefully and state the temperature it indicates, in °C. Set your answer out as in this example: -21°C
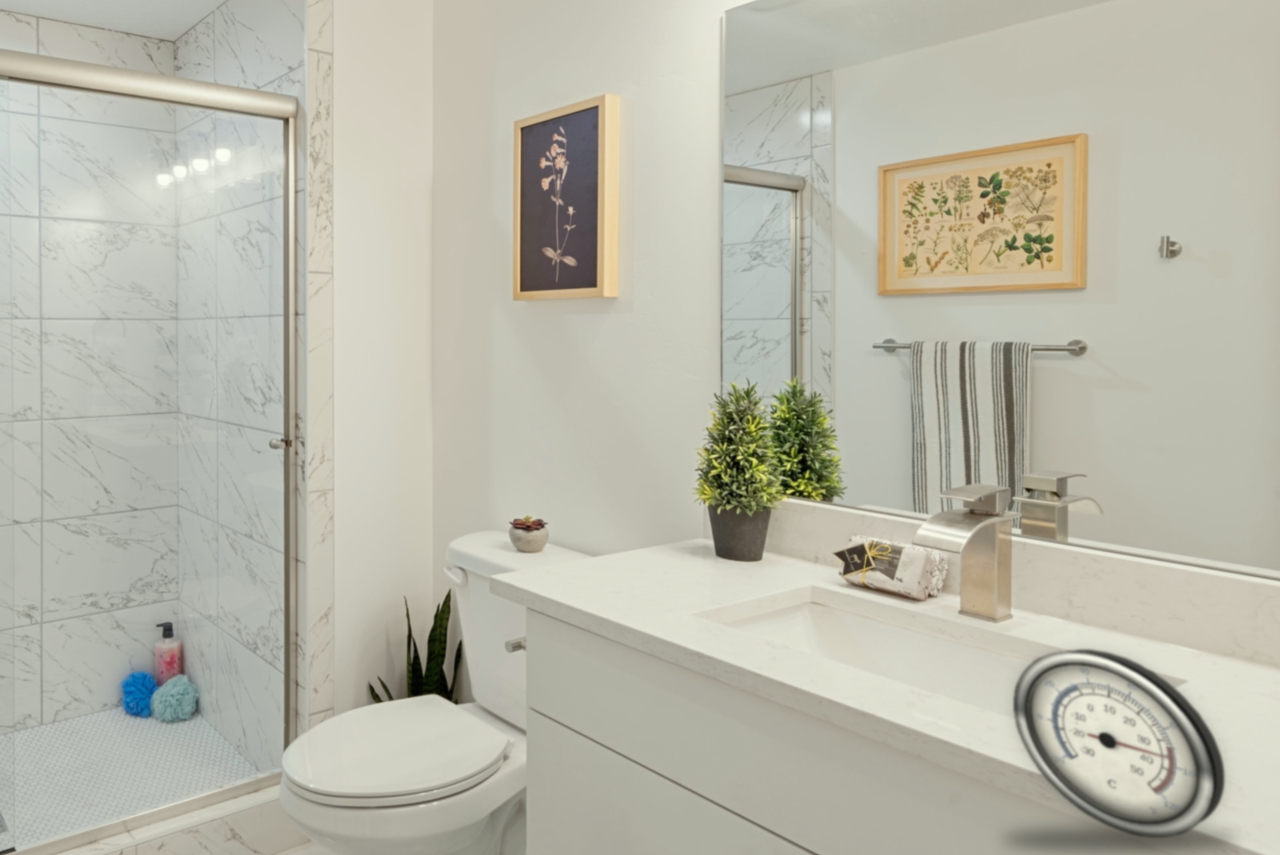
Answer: 35°C
